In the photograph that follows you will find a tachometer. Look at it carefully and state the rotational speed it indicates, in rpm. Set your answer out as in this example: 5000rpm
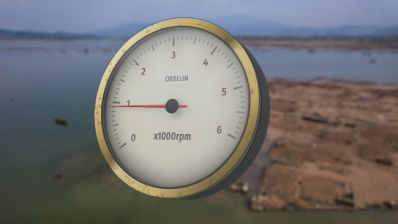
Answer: 900rpm
